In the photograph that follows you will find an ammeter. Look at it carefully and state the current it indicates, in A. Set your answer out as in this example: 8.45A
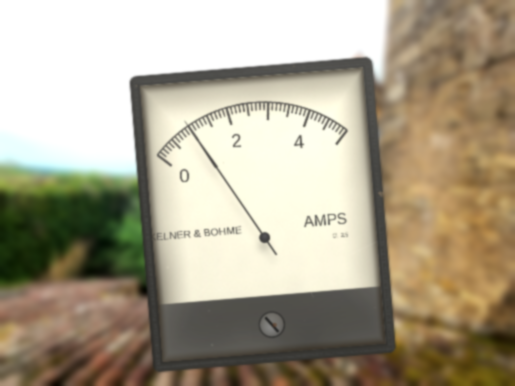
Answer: 1A
